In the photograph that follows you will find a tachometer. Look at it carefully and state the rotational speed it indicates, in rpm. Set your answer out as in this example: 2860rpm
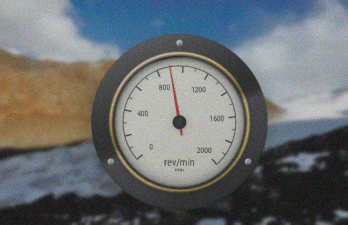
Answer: 900rpm
